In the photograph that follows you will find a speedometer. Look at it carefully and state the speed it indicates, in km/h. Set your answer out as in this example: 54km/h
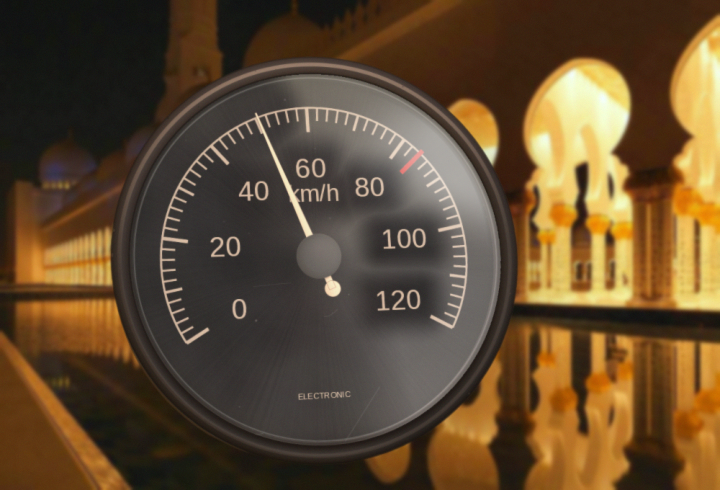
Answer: 50km/h
